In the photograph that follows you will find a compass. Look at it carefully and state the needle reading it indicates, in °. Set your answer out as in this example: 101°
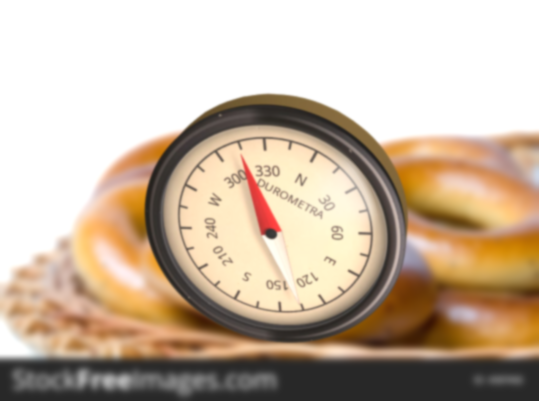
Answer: 315°
